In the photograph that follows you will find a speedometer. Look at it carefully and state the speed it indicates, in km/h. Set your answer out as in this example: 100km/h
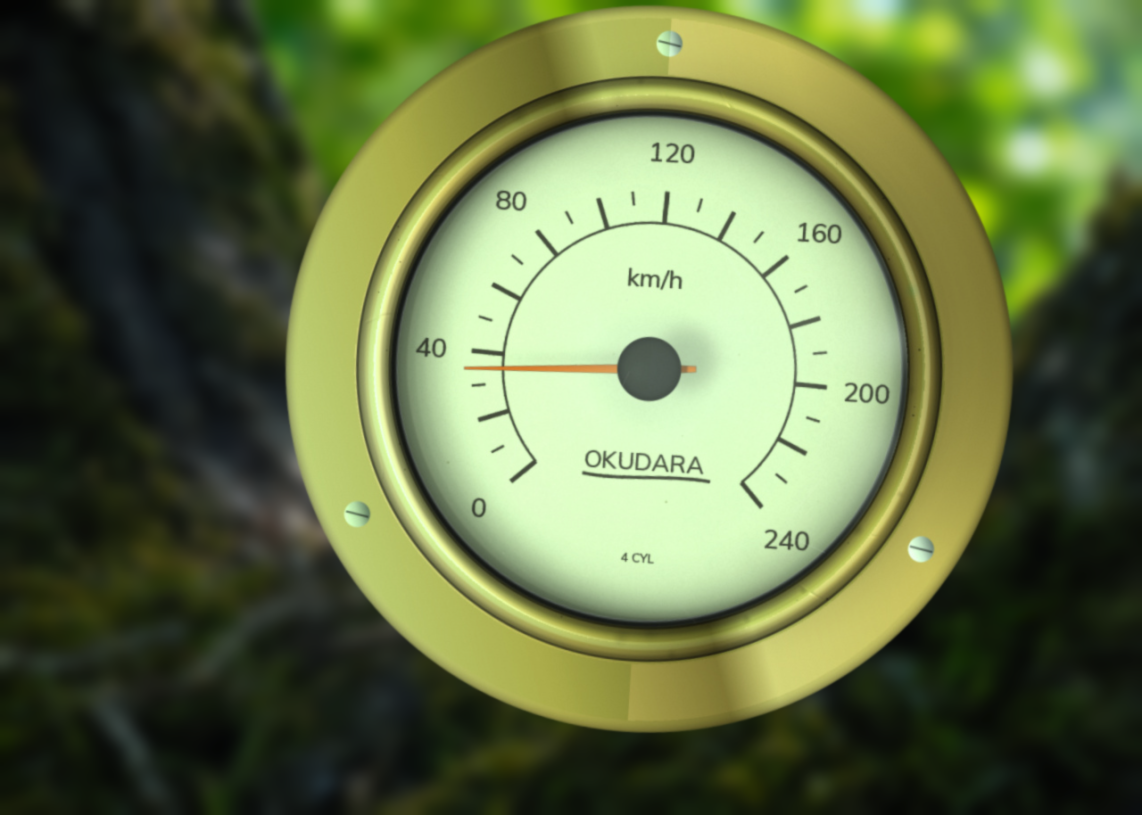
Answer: 35km/h
